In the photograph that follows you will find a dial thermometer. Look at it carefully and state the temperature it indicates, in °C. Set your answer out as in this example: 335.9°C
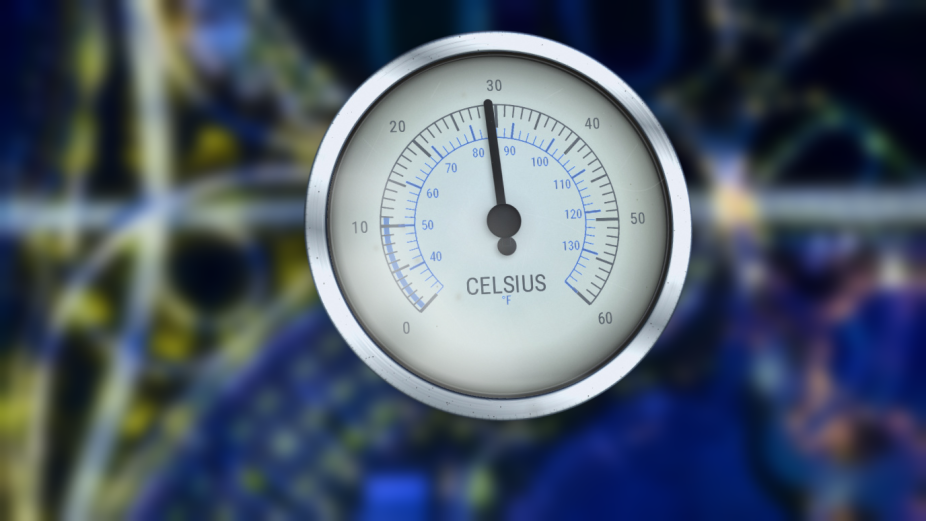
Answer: 29°C
